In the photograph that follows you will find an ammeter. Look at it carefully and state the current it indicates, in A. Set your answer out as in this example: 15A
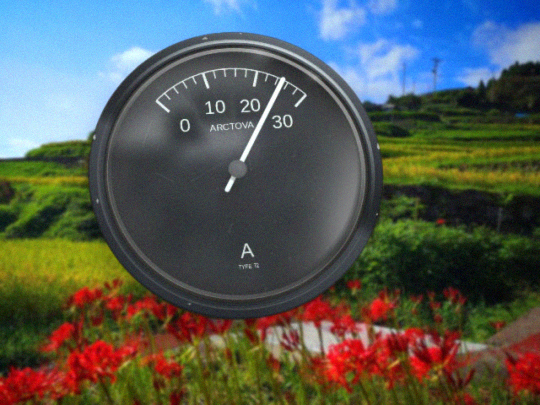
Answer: 25A
